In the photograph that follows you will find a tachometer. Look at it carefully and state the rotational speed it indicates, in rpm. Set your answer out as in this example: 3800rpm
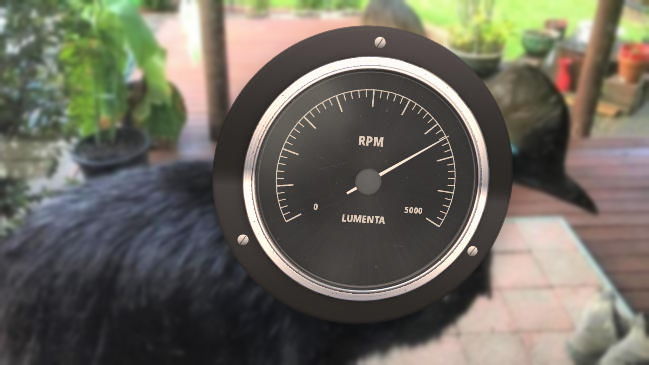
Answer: 3700rpm
